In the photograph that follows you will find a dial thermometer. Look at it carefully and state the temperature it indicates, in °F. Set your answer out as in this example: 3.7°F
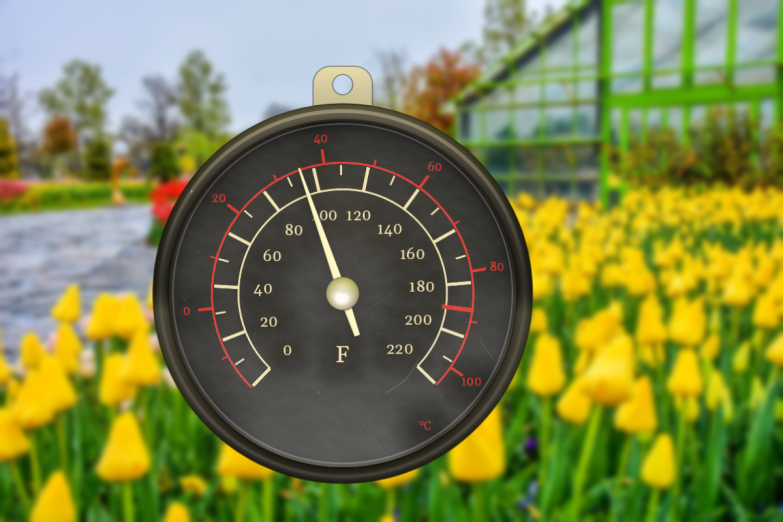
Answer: 95°F
